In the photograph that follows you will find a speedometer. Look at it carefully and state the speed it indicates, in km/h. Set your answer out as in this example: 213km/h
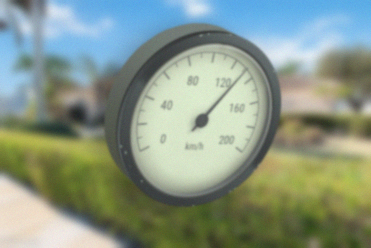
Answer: 130km/h
